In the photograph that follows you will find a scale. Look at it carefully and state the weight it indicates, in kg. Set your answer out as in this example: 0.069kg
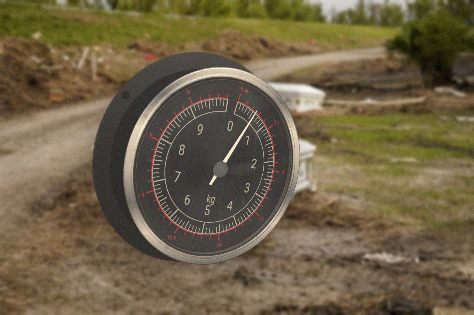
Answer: 0.5kg
